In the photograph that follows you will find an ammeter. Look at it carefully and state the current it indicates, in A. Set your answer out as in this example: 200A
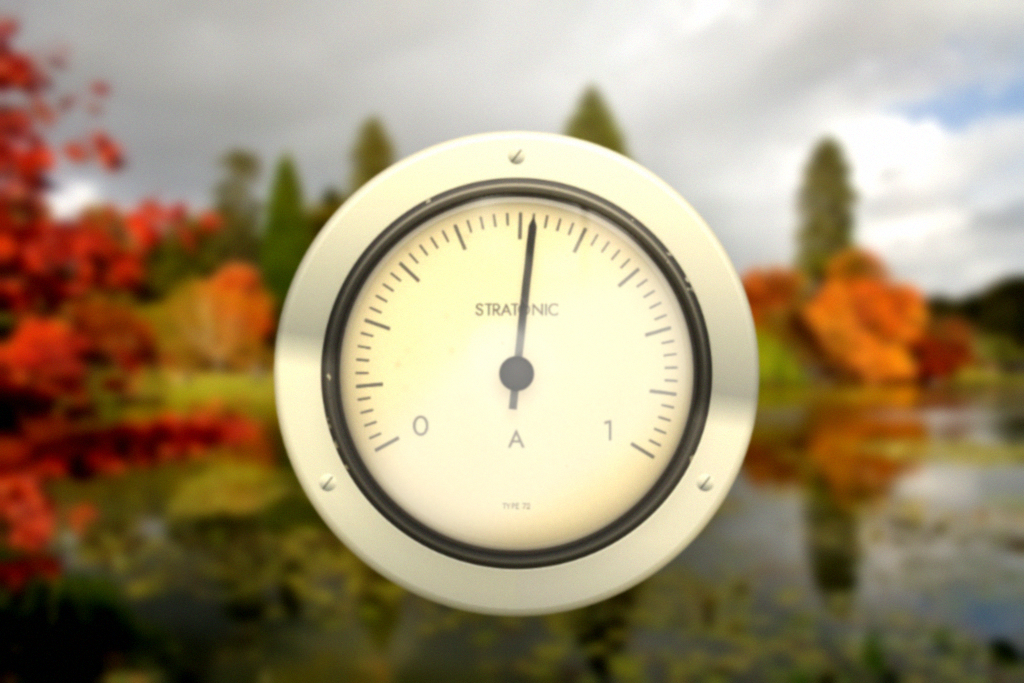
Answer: 0.52A
